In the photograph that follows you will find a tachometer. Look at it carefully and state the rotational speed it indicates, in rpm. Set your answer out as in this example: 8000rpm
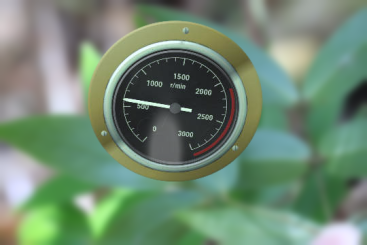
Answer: 600rpm
